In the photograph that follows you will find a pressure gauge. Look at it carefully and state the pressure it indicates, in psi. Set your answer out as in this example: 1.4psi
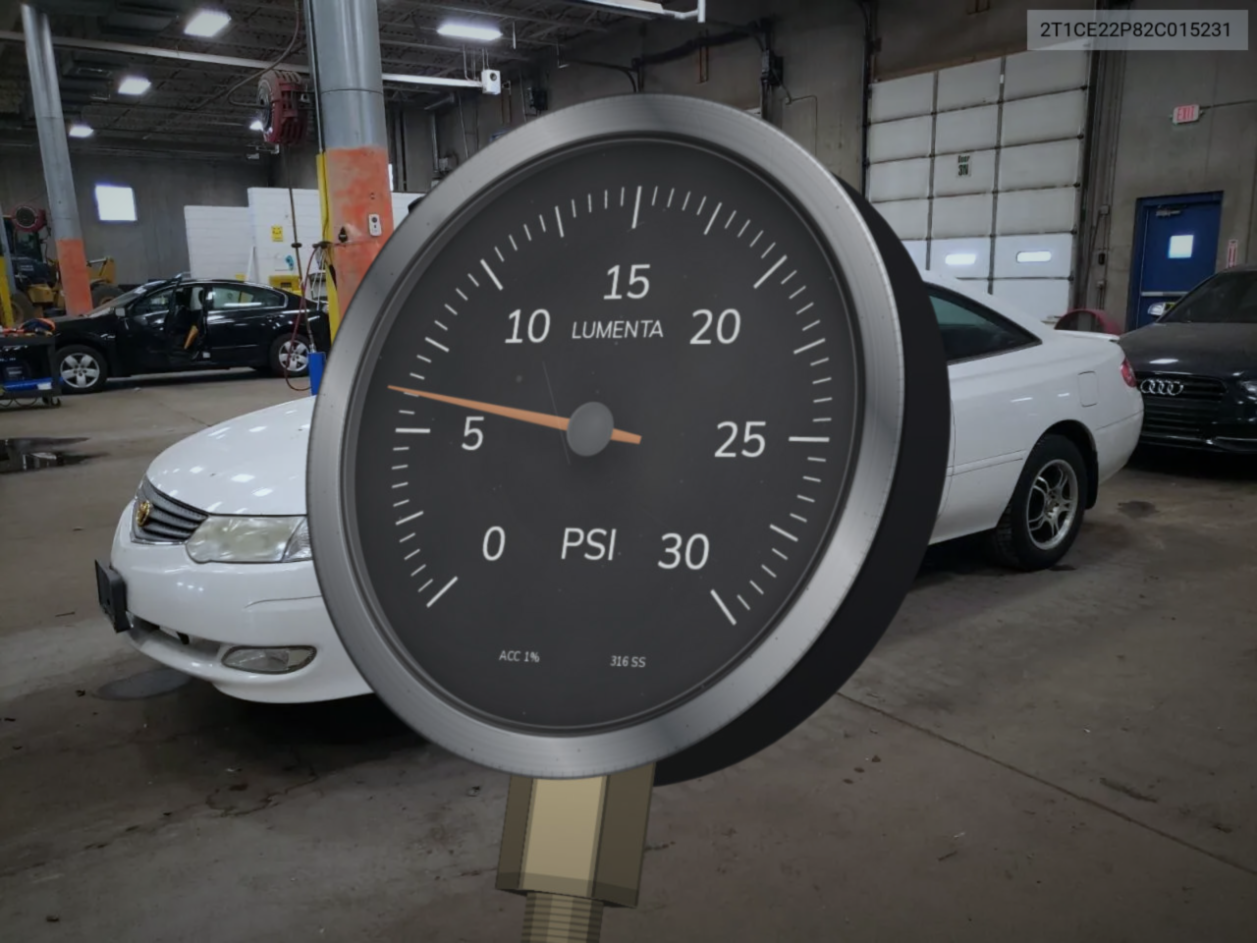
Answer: 6psi
